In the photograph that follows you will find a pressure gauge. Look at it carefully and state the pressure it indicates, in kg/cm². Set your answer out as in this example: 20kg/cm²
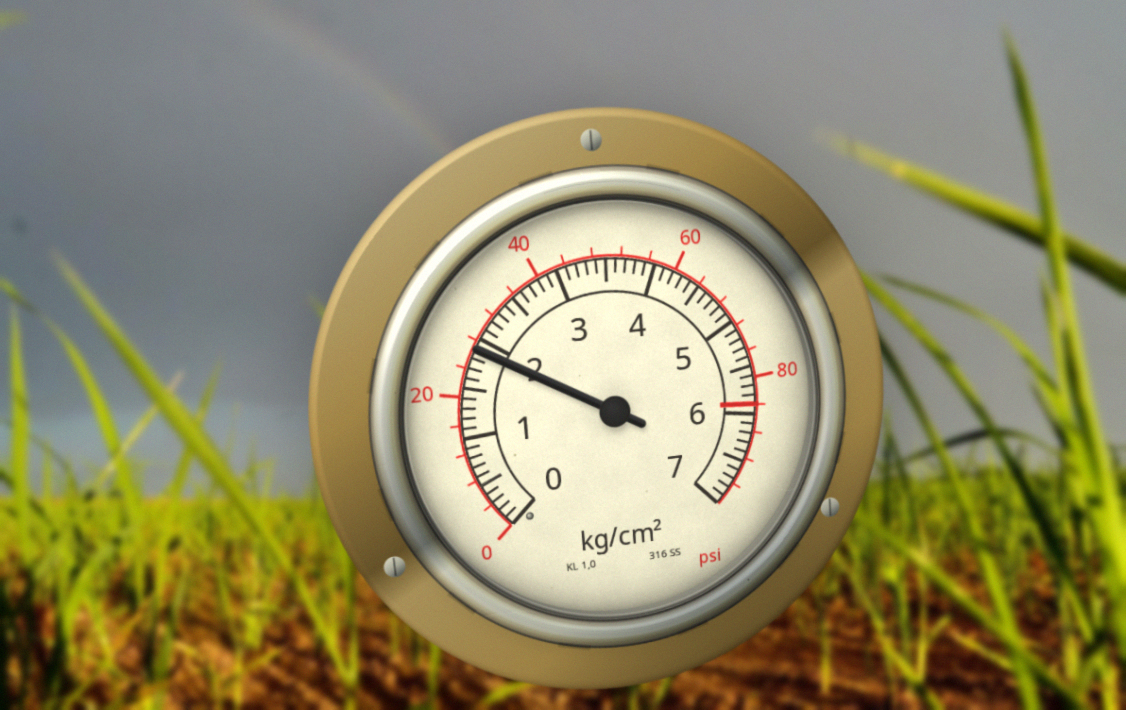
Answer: 1.9kg/cm²
